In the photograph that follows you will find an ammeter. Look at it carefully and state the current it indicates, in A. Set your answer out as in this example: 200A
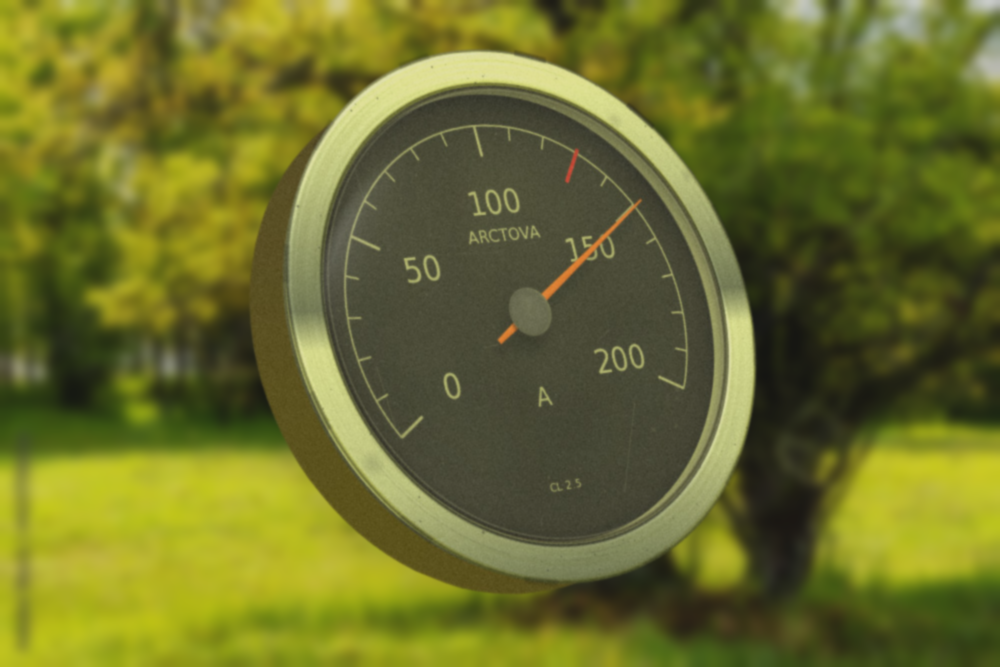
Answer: 150A
